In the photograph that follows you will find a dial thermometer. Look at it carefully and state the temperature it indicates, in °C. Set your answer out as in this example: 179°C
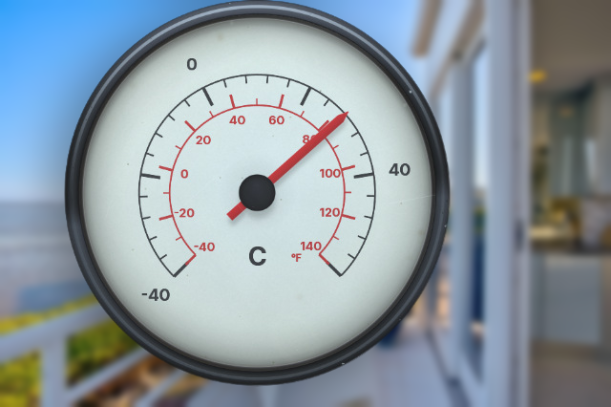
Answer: 28°C
